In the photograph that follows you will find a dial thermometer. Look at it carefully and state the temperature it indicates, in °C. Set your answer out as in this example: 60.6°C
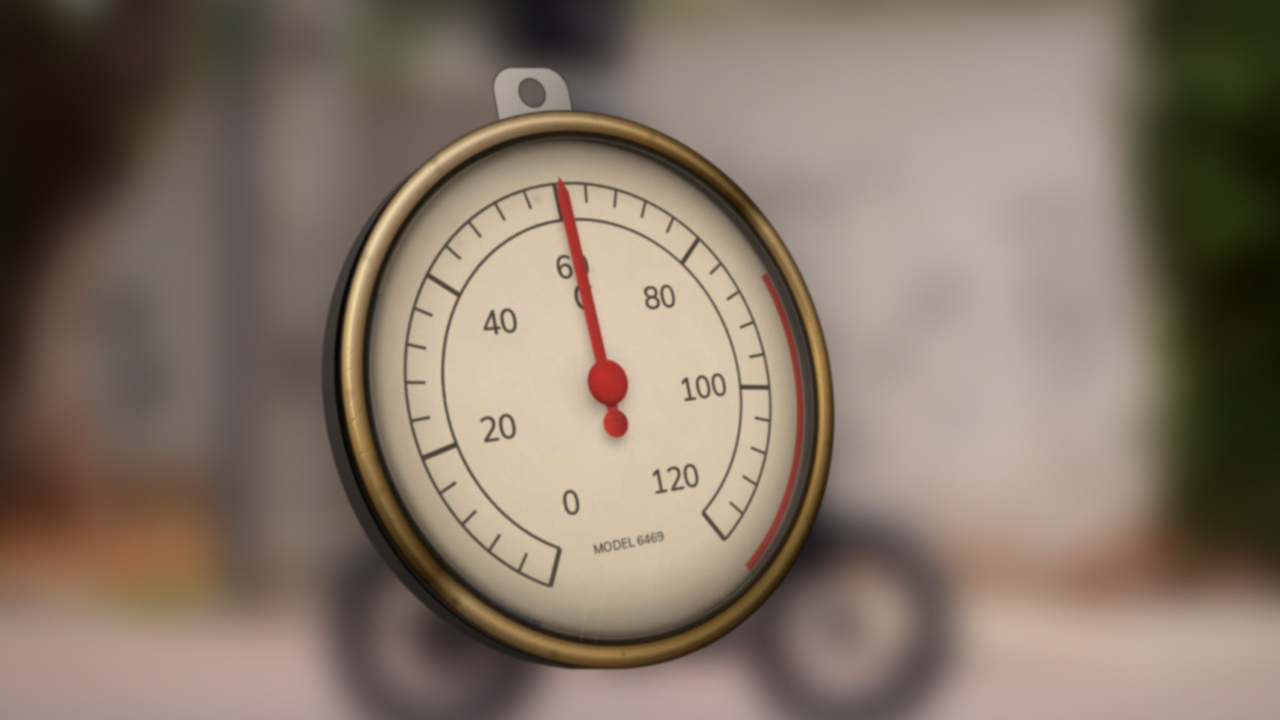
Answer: 60°C
